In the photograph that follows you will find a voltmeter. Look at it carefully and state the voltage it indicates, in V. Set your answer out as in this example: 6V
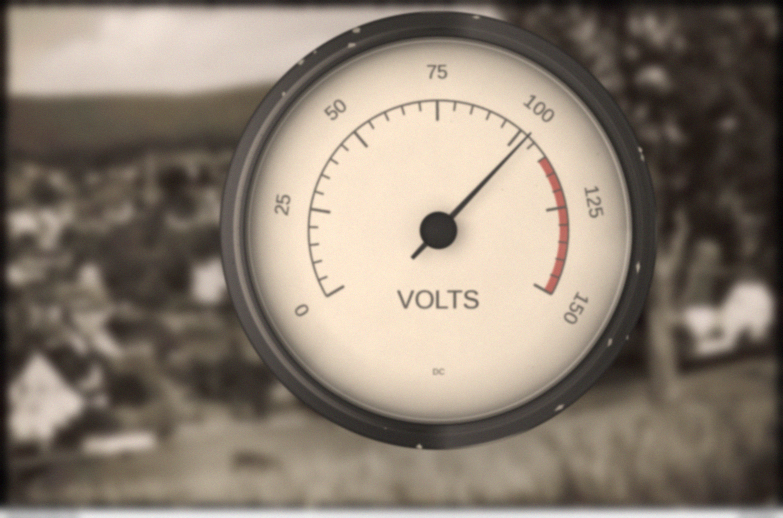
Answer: 102.5V
